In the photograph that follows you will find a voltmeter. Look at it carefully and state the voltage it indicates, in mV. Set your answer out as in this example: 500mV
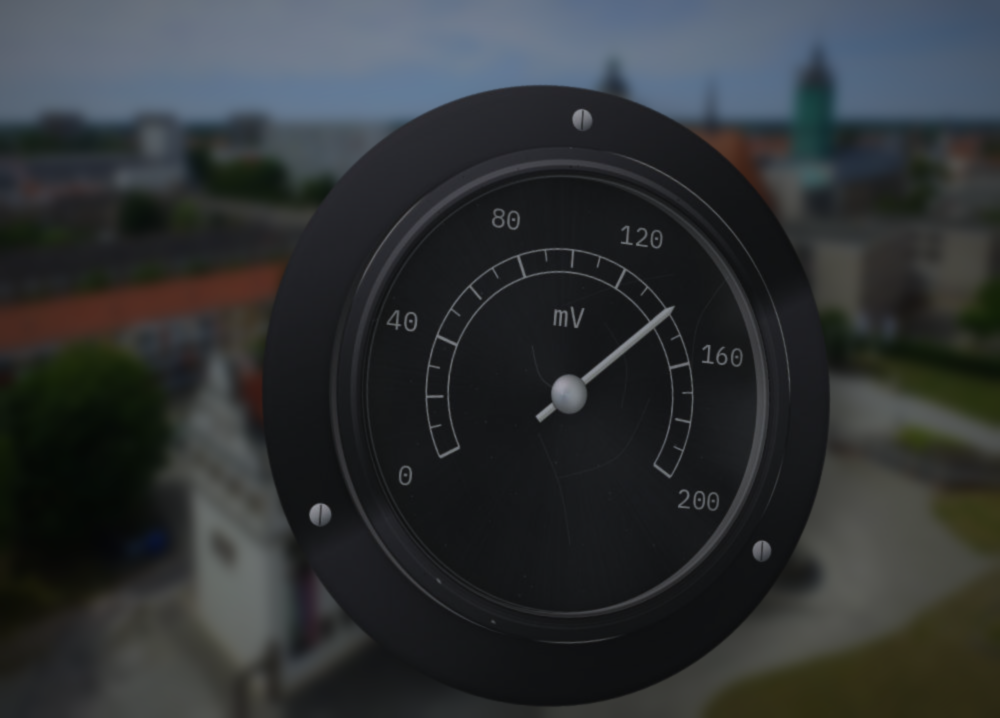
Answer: 140mV
